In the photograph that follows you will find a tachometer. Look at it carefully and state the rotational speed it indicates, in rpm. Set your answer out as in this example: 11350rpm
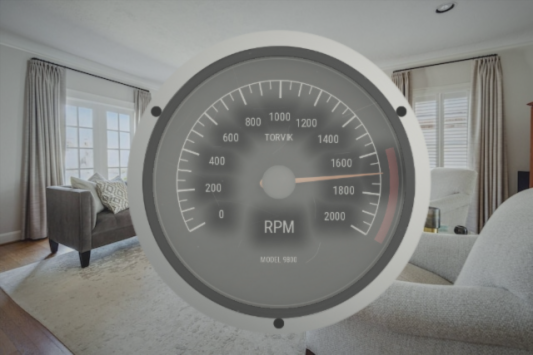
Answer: 1700rpm
